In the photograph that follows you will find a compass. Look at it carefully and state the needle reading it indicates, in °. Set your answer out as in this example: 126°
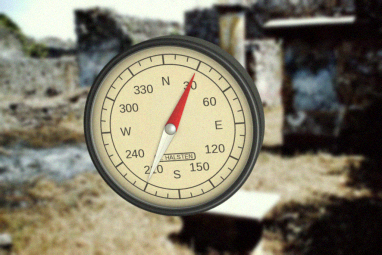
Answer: 30°
